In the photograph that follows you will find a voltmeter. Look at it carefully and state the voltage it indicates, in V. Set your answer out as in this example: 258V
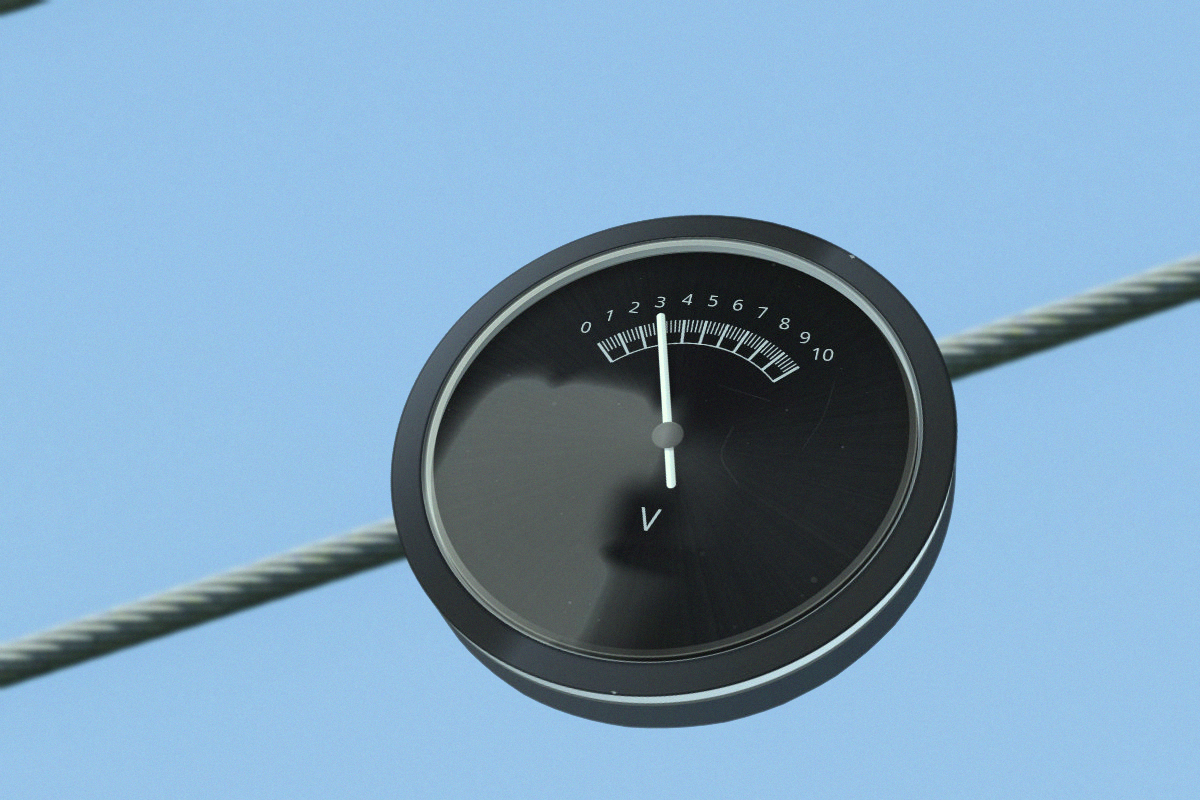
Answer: 3V
